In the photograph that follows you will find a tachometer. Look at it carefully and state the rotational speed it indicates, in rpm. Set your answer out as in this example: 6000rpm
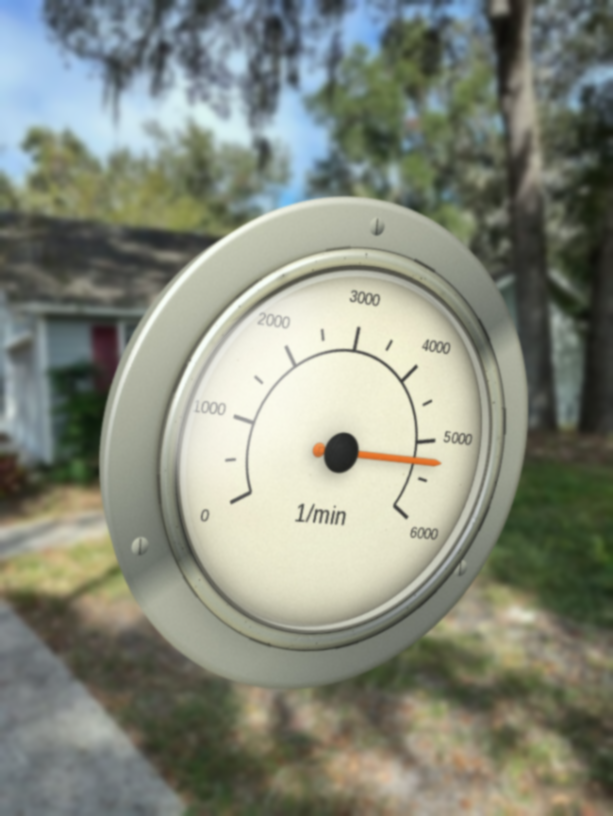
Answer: 5250rpm
